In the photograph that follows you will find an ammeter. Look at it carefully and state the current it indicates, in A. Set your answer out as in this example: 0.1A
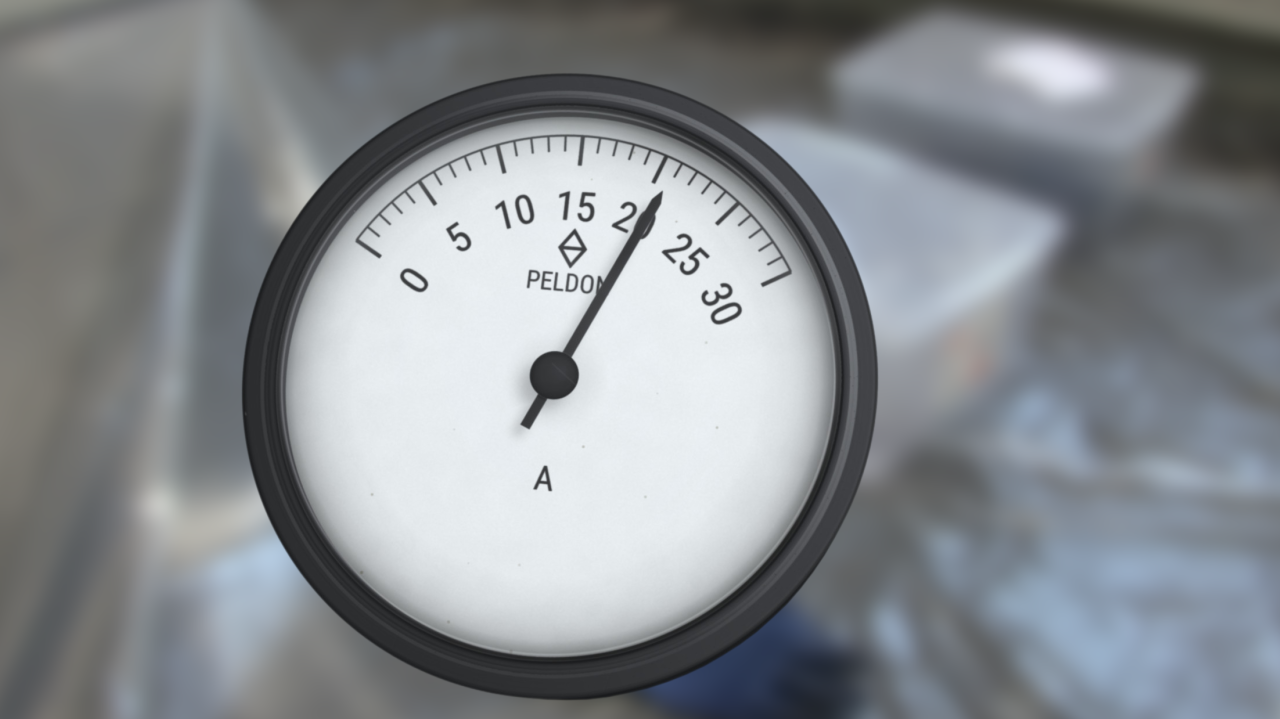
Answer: 21A
